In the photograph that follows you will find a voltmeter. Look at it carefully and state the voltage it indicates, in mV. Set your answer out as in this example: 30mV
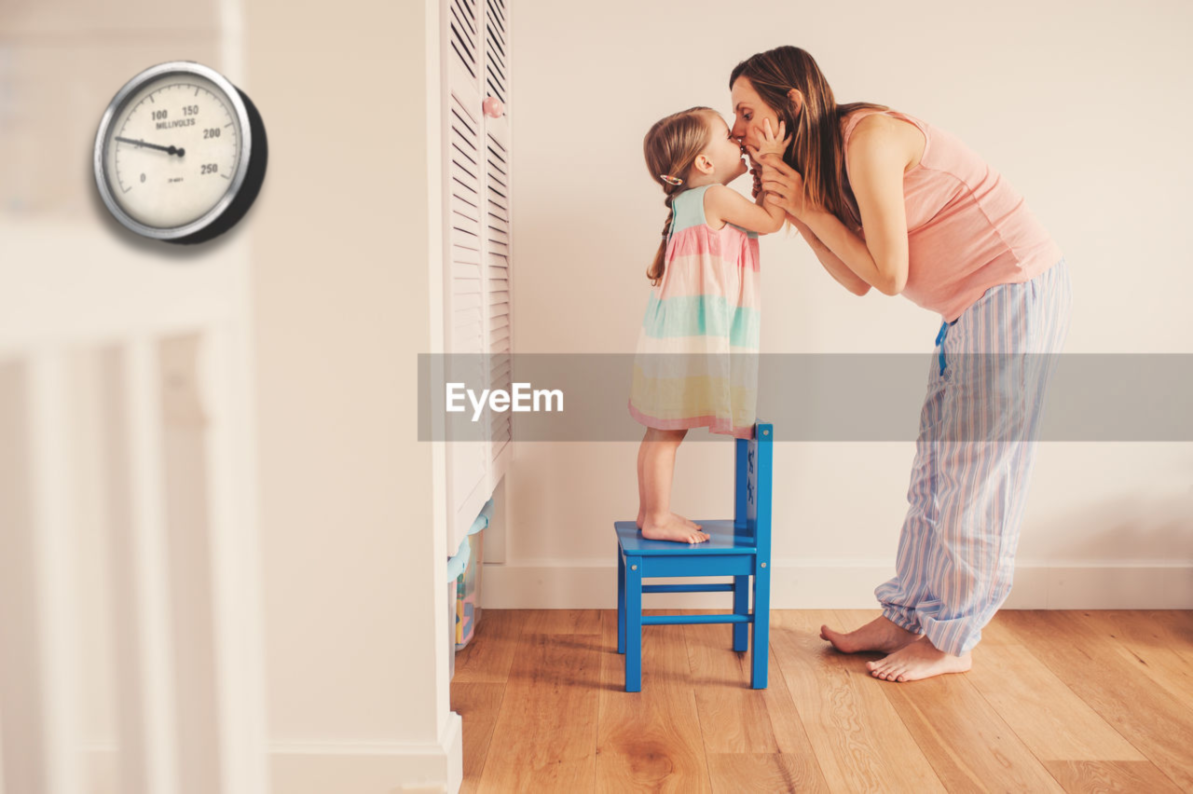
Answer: 50mV
